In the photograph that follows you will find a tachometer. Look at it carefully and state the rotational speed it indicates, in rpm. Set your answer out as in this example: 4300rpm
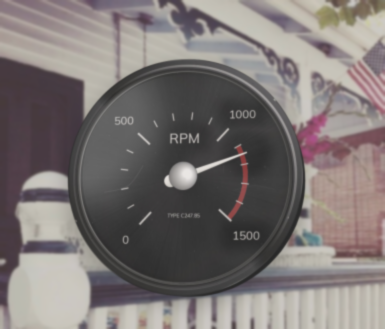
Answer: 1150rpm
